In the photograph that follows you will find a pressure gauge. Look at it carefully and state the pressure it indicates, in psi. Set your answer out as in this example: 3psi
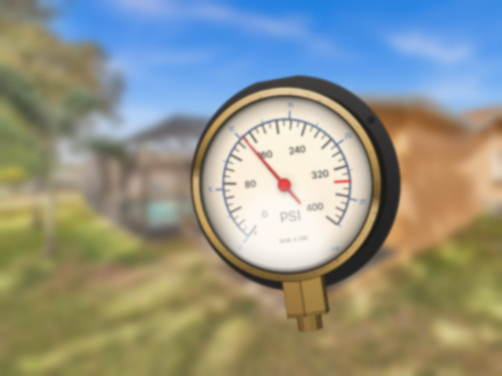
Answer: 150psi
